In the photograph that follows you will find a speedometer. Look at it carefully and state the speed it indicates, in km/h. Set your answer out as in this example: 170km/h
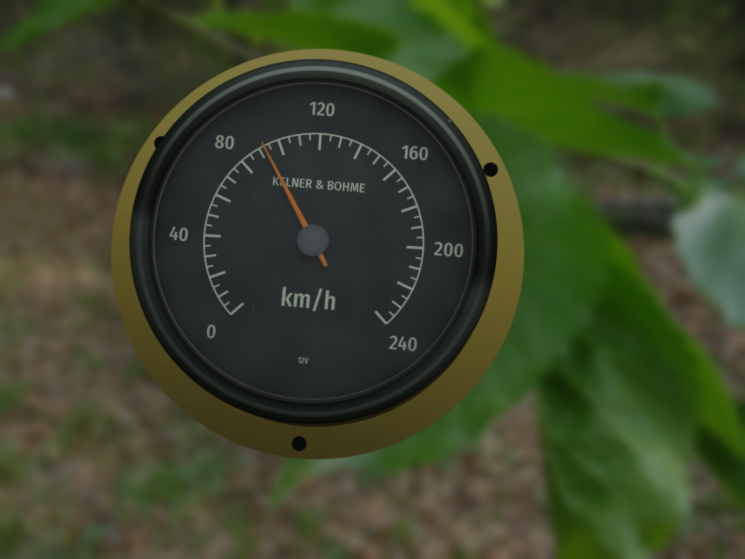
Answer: 92.5km/h
